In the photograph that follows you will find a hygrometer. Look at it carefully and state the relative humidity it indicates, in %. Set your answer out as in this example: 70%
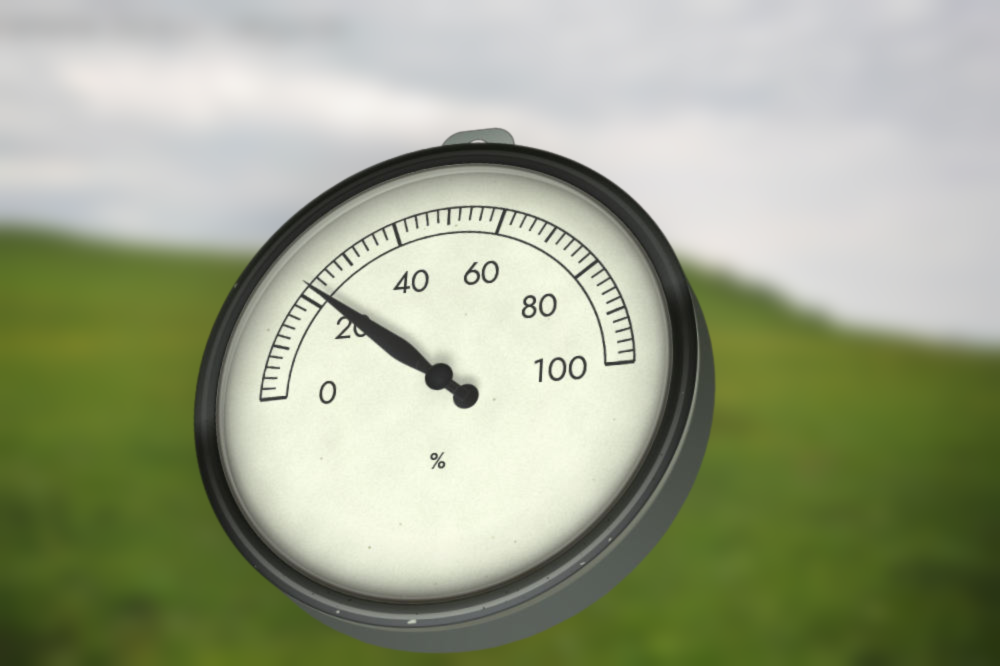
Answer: 22%
